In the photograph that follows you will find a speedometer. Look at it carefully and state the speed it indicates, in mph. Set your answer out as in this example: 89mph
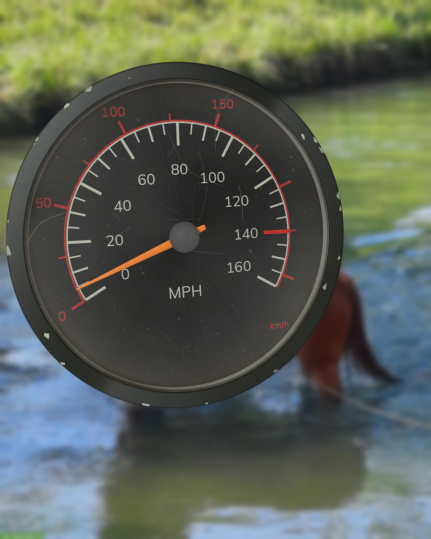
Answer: 5mph
